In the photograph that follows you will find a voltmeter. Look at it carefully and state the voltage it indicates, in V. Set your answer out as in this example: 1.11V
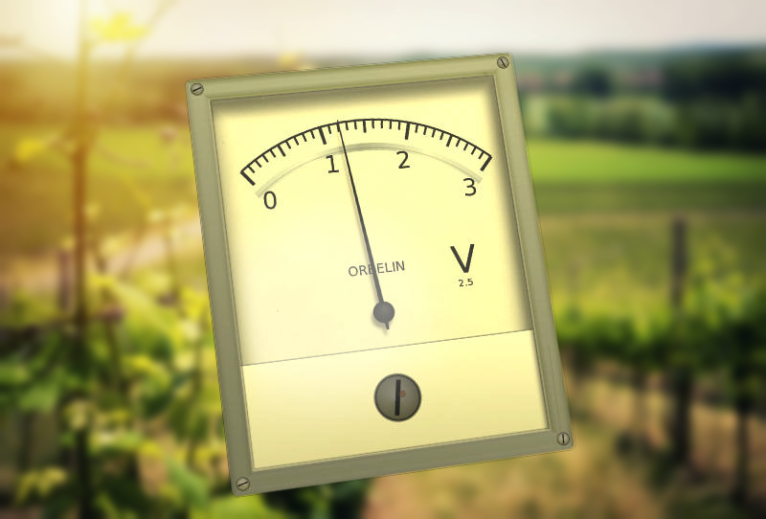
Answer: 1.2V
